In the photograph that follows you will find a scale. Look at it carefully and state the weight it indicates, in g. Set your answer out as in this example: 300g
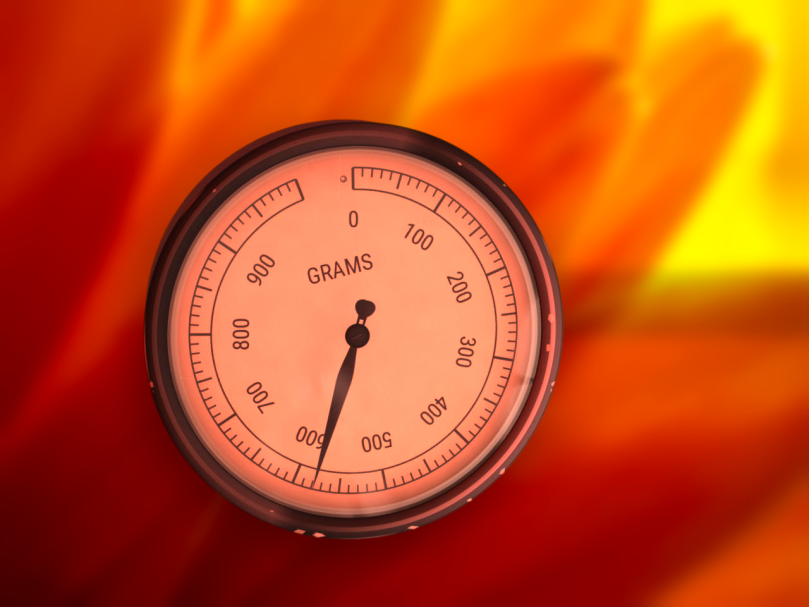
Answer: 580g
